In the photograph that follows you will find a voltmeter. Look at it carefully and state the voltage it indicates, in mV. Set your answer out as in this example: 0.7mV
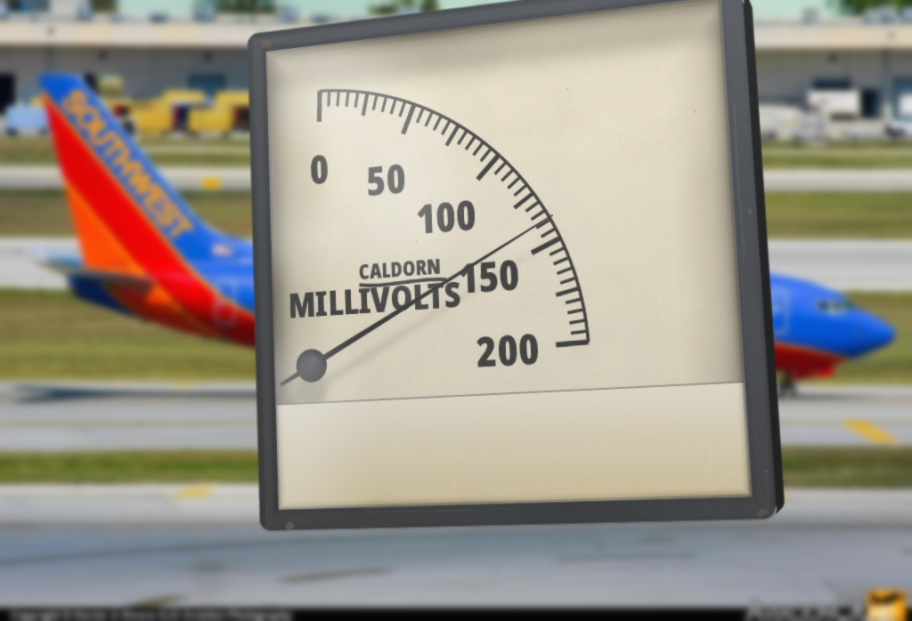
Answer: 140mV
